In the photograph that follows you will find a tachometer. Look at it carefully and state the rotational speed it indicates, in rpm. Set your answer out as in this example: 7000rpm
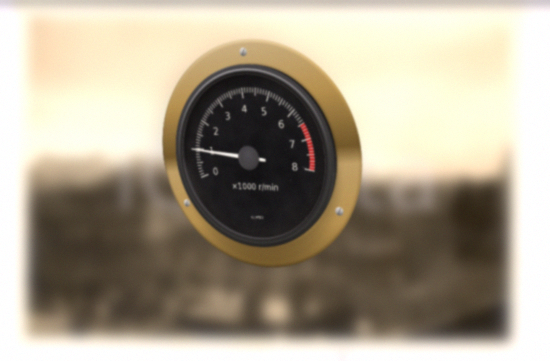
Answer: 1000rpm
